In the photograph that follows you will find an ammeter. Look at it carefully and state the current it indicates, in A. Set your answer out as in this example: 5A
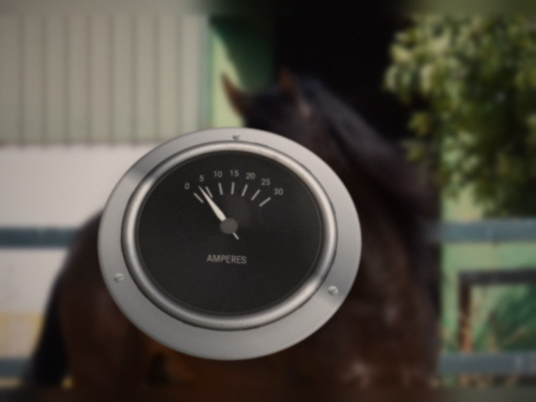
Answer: 2.5A
